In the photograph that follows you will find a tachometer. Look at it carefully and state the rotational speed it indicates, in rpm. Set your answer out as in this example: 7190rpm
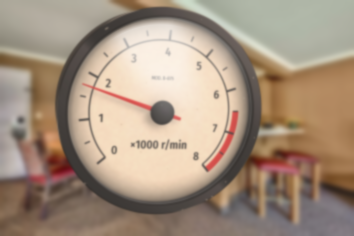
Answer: 1750rpm
